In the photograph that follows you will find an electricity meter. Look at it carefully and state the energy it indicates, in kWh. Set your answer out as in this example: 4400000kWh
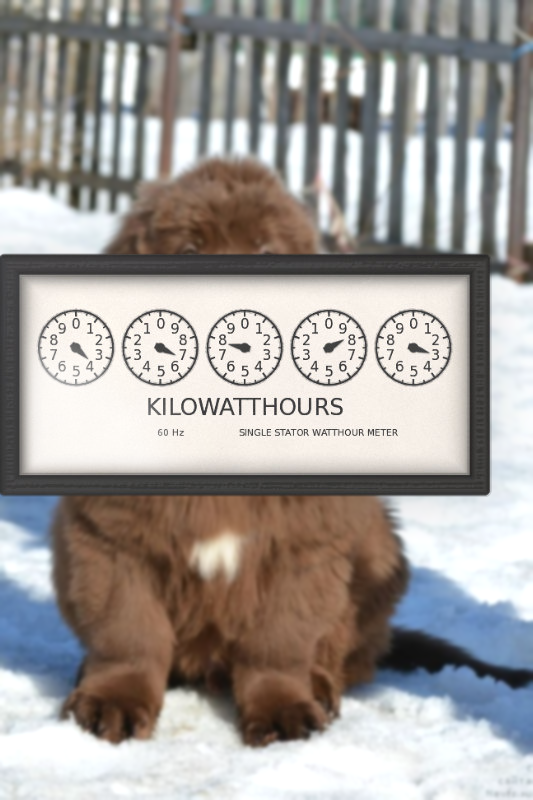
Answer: 36783kWh
